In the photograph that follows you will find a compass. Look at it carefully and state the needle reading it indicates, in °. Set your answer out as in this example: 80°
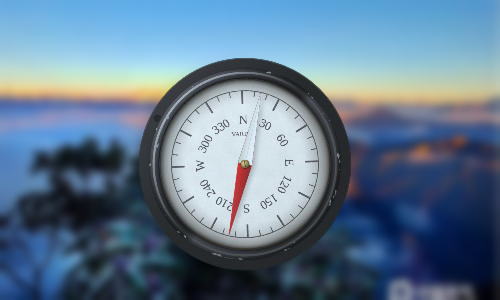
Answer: 195°
